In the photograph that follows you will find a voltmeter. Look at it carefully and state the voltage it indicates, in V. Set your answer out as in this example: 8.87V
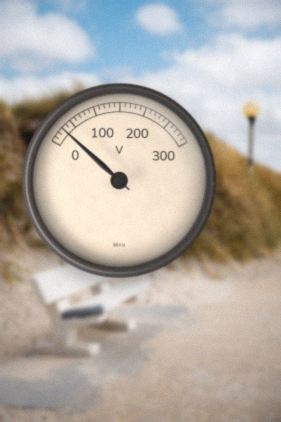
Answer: 30V
